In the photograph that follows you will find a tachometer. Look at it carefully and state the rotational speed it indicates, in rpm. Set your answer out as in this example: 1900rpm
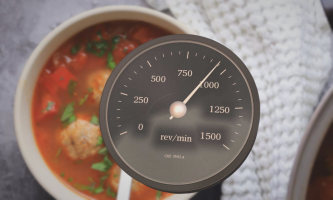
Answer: 950rpm
